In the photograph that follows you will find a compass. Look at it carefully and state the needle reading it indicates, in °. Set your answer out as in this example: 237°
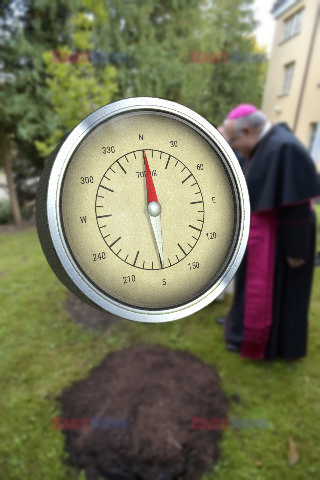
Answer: 0°
